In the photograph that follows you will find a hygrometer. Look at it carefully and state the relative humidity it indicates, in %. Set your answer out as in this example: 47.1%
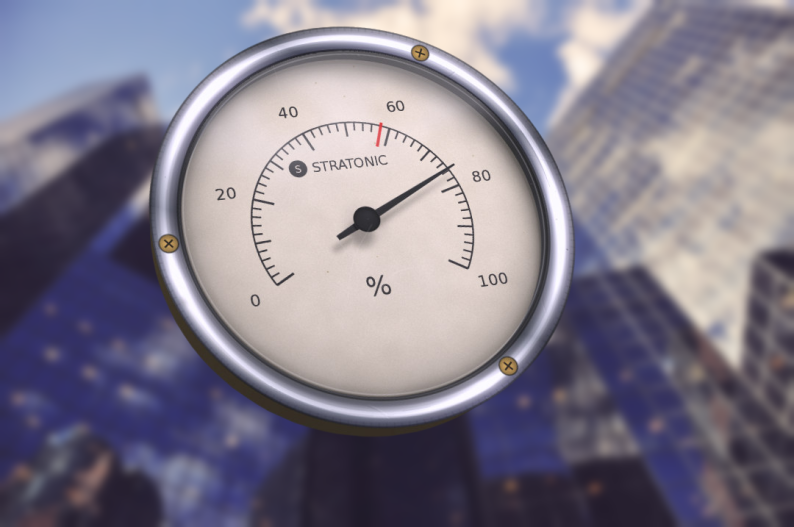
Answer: 76%
